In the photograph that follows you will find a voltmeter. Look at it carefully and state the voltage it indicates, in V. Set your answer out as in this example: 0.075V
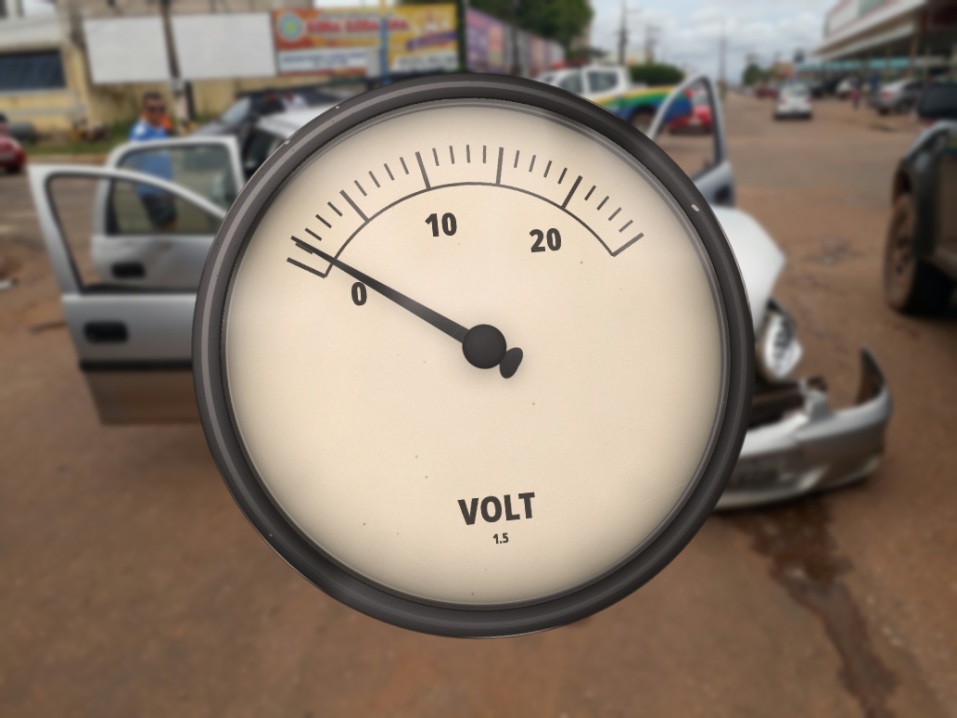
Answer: 1V
